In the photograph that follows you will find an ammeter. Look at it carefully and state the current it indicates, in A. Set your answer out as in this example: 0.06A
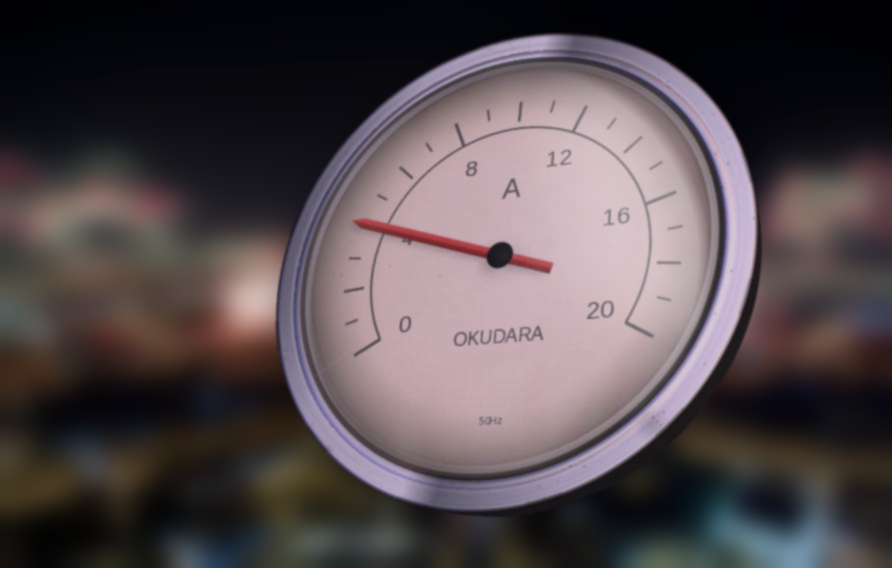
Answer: 4A
